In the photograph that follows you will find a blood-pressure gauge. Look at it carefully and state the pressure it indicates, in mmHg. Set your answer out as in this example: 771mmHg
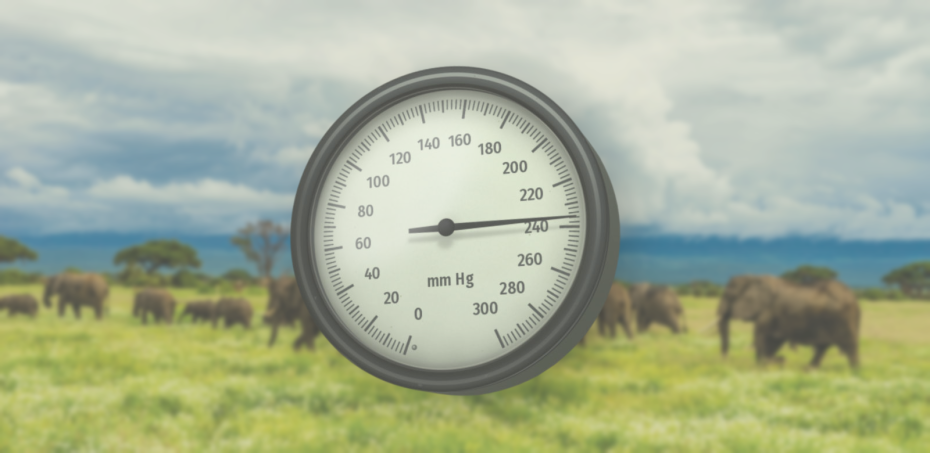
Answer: 236mmHg
